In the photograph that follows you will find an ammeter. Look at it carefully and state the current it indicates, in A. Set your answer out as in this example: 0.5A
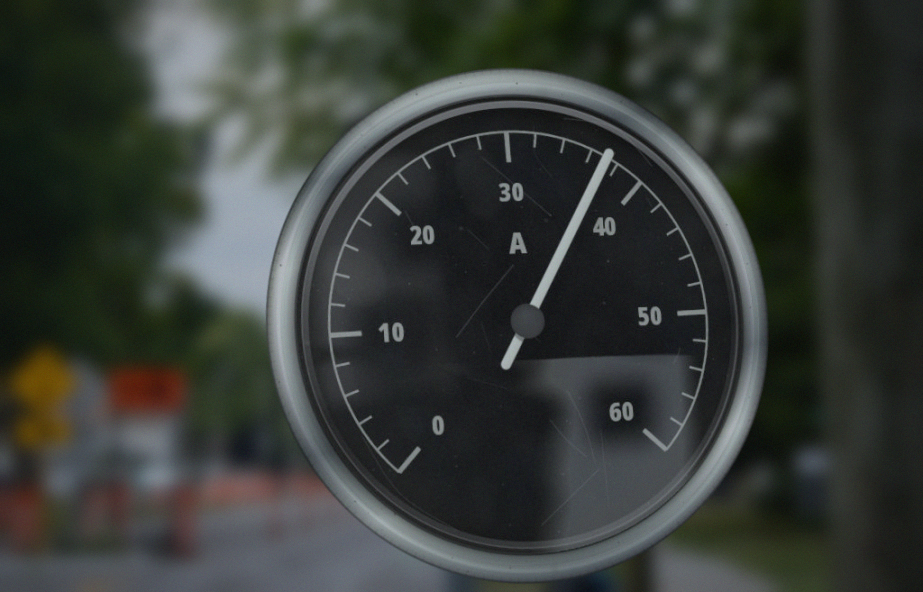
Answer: 37A
